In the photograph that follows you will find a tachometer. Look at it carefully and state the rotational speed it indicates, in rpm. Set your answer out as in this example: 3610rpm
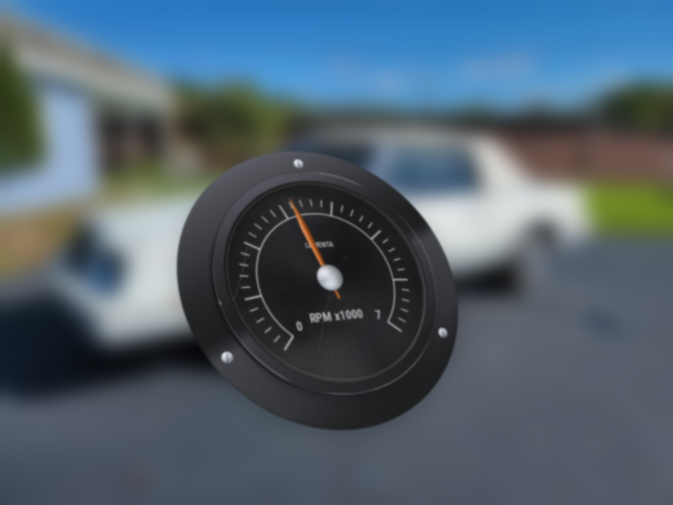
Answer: 3200rpm
